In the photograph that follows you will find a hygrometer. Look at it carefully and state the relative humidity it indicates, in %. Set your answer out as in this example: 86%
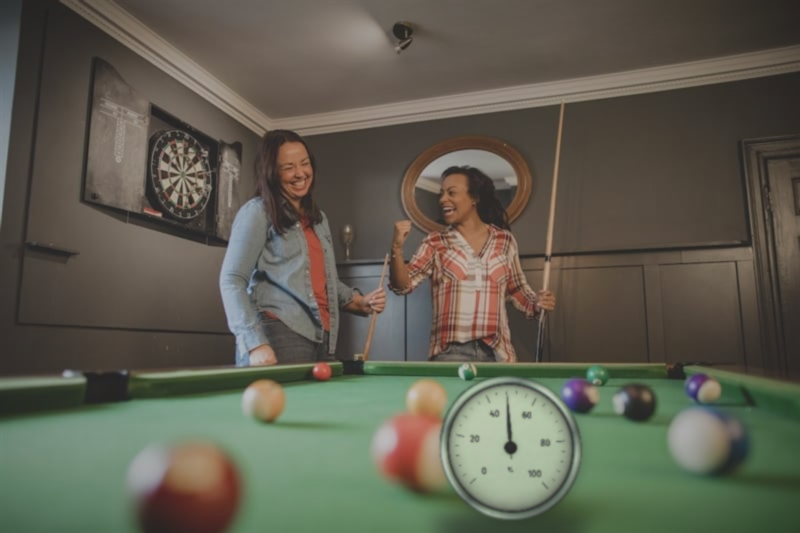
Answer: 48%
